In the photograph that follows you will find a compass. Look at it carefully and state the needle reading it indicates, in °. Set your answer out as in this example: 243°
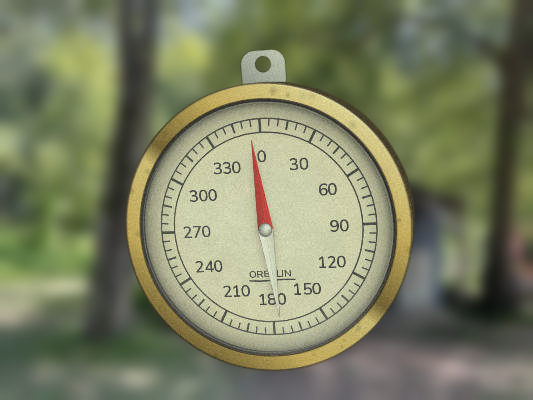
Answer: 355°
